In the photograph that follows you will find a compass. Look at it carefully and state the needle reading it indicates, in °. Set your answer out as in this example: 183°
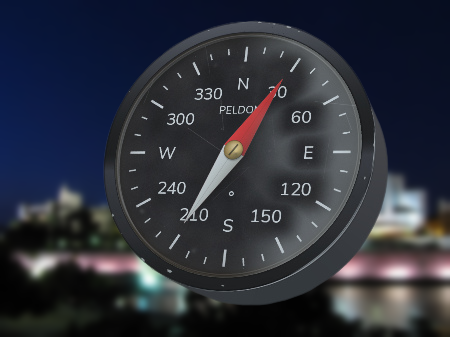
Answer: 30°
